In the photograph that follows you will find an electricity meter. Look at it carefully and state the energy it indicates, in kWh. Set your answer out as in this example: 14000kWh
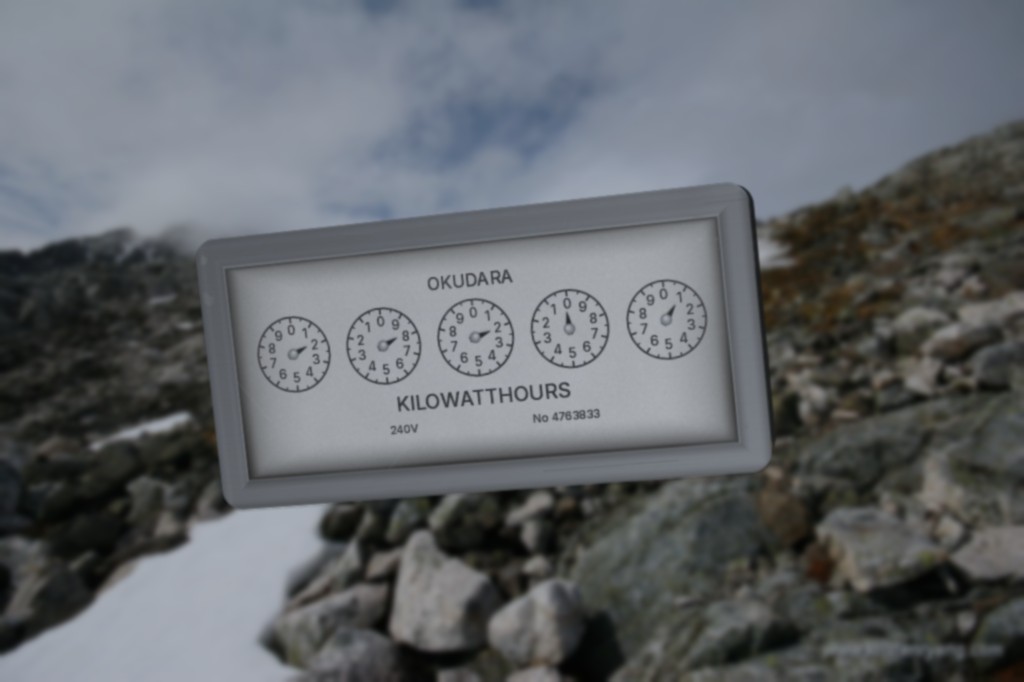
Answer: 18201kWh
